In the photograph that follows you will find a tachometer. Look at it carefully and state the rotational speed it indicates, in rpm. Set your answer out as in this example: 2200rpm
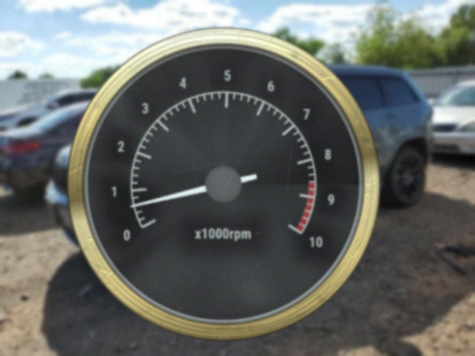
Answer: 600rpm
